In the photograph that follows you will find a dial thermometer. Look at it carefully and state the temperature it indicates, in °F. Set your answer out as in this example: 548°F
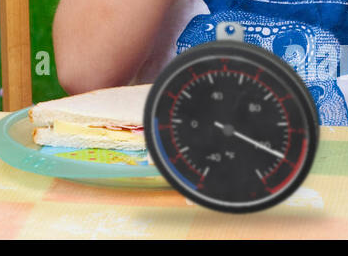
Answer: 120°F
